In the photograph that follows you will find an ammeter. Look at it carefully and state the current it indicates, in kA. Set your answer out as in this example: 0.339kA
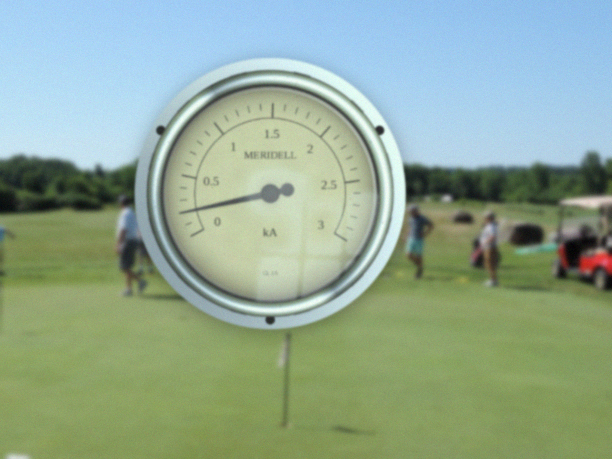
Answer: 0.2kA
